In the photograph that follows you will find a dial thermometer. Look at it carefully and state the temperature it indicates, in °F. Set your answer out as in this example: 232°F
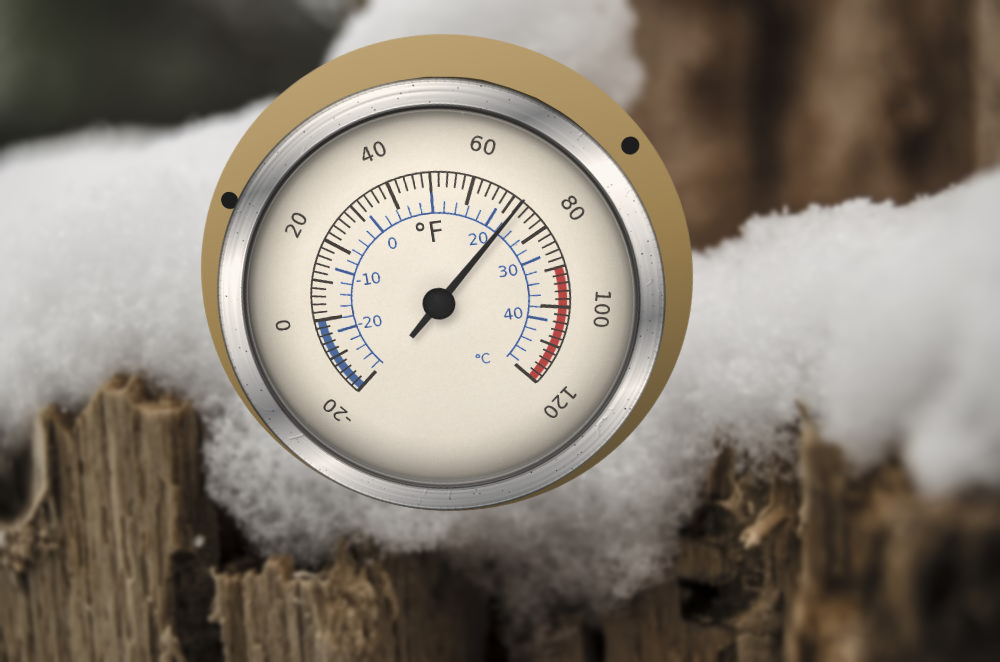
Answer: 72°F
